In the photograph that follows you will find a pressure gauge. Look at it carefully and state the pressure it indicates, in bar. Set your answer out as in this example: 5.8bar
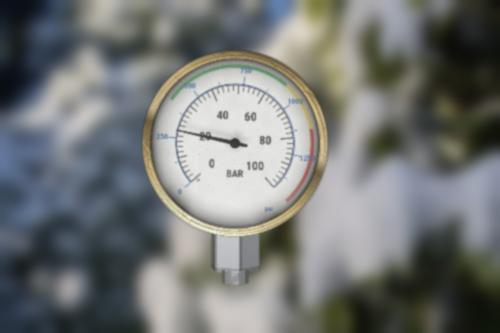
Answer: 20bar
